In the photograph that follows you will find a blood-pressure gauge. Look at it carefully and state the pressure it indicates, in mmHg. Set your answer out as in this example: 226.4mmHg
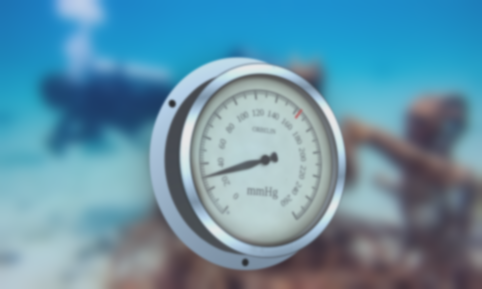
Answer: 30mmHg
